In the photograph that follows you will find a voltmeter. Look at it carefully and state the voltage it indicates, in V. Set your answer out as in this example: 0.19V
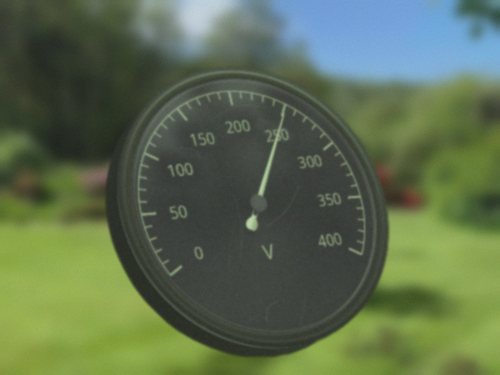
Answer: 250V
